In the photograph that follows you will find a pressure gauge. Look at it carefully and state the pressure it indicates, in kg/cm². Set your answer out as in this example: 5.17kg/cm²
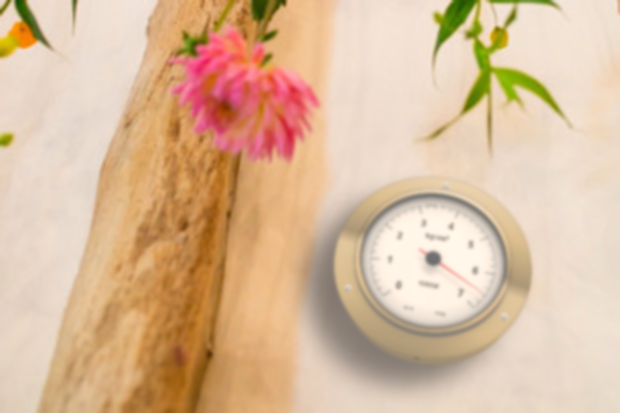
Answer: 6.6kg/cm²
